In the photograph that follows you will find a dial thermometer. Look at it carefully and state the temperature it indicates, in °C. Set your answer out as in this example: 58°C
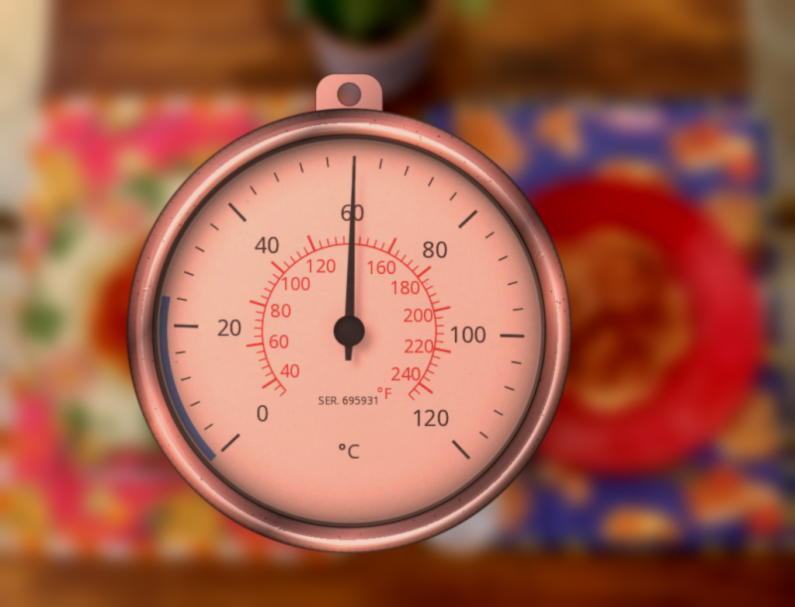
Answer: 60°C
